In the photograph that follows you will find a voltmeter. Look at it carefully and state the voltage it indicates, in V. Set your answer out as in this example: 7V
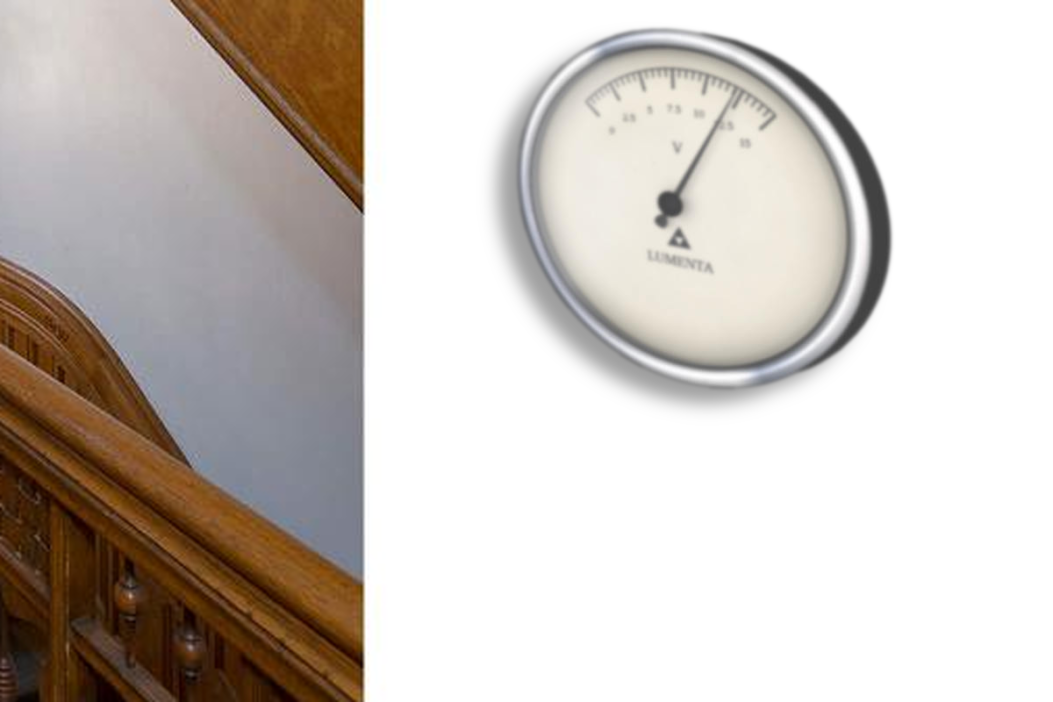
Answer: 12.5V
